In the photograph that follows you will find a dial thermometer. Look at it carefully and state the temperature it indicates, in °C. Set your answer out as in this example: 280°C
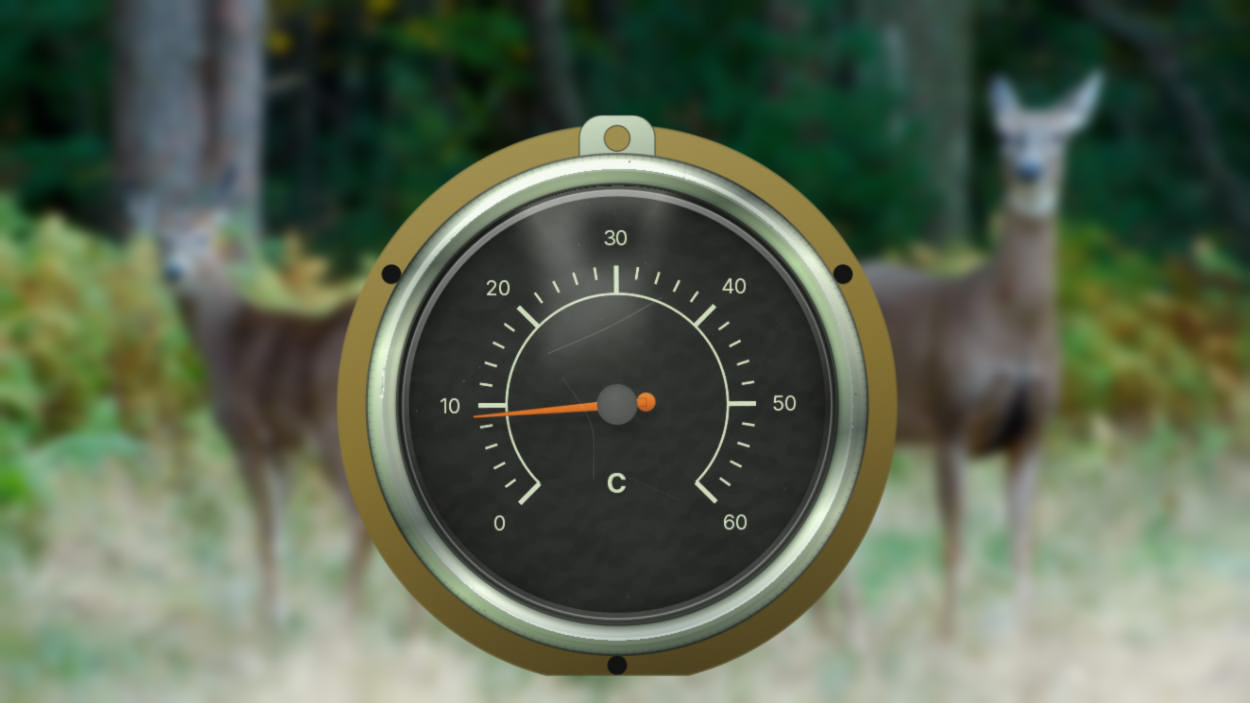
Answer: 9°C
